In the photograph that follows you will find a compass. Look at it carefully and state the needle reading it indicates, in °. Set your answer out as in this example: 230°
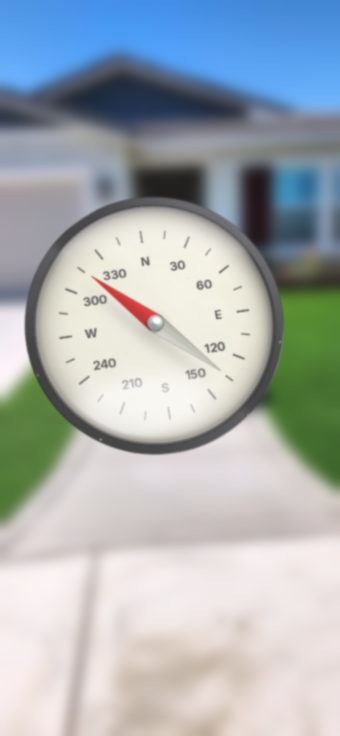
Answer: 315°
